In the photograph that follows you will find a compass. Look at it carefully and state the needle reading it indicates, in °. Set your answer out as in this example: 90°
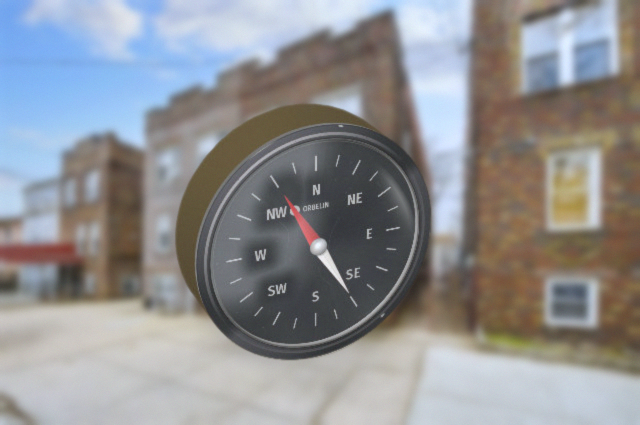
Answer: 330°
